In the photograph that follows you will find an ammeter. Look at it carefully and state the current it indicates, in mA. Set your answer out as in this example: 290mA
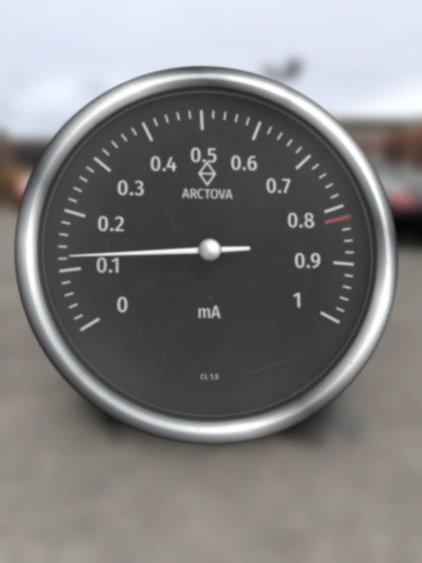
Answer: 0.12mA
